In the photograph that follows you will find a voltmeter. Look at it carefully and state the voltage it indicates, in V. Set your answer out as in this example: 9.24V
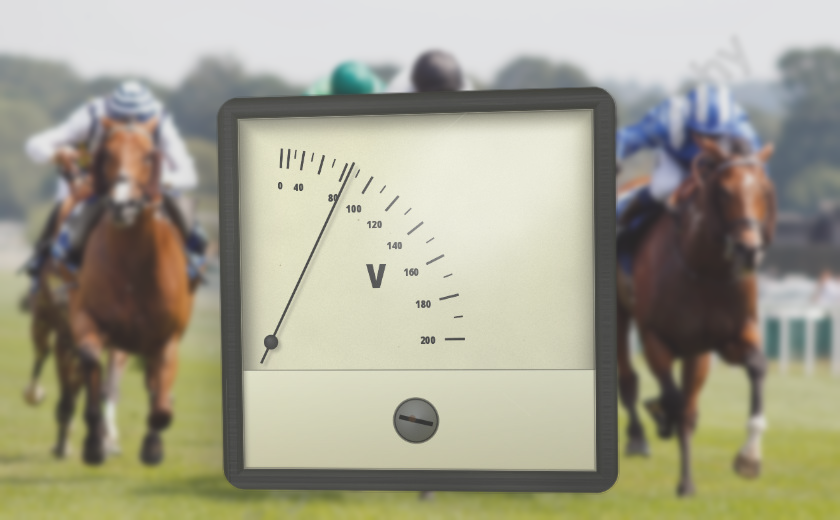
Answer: 85V
